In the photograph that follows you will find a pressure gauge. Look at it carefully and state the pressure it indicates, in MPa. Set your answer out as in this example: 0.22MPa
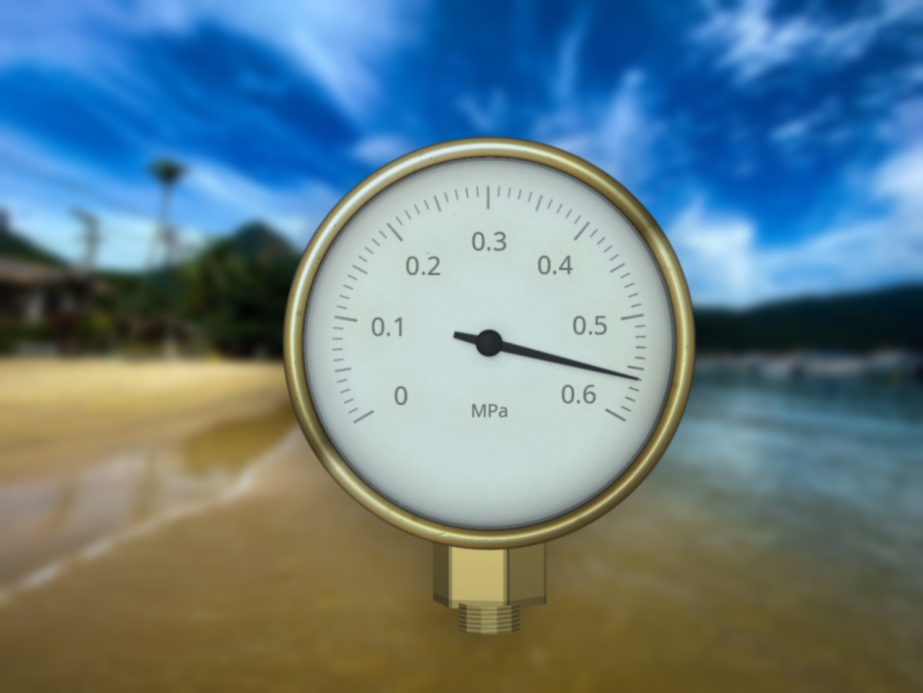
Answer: 0.56MPa
